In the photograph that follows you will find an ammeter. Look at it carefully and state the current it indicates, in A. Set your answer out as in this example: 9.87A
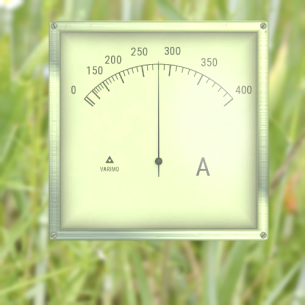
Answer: 280A
